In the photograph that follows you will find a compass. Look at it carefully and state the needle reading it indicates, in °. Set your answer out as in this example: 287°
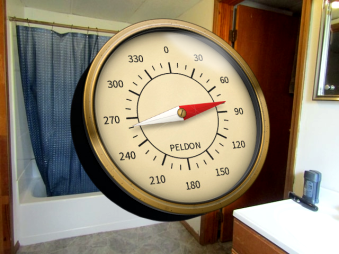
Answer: 80°
